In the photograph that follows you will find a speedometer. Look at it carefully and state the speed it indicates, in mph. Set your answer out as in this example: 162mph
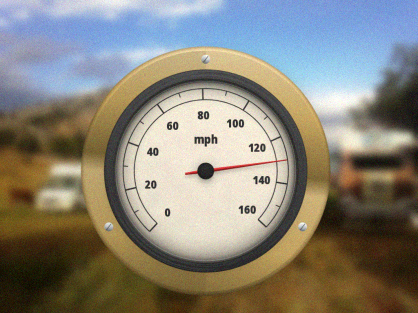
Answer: 130mph
